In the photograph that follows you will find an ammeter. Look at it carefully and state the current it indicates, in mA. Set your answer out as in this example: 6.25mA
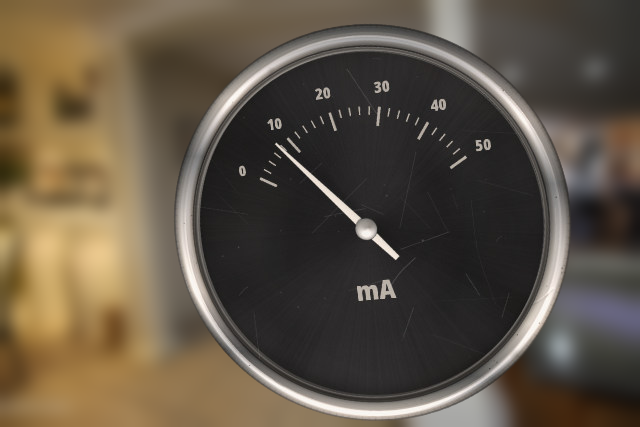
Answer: 8mA
